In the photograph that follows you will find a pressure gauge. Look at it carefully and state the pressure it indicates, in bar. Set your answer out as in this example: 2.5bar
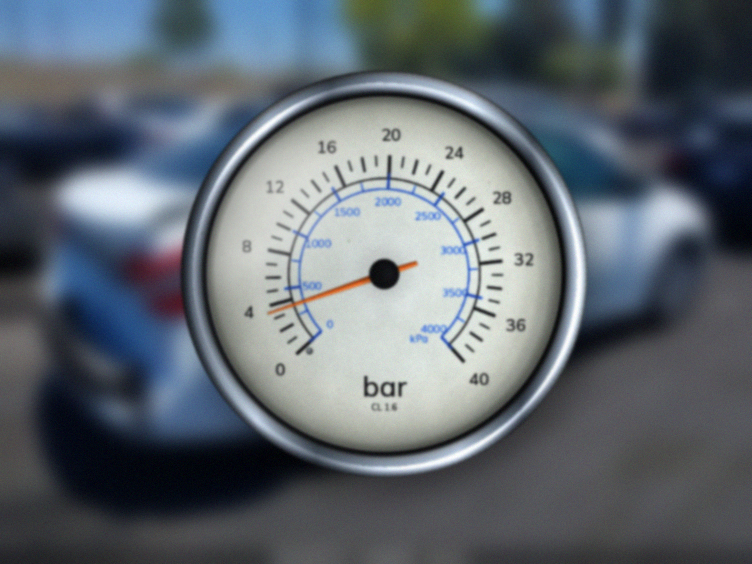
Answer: 3.5bar
